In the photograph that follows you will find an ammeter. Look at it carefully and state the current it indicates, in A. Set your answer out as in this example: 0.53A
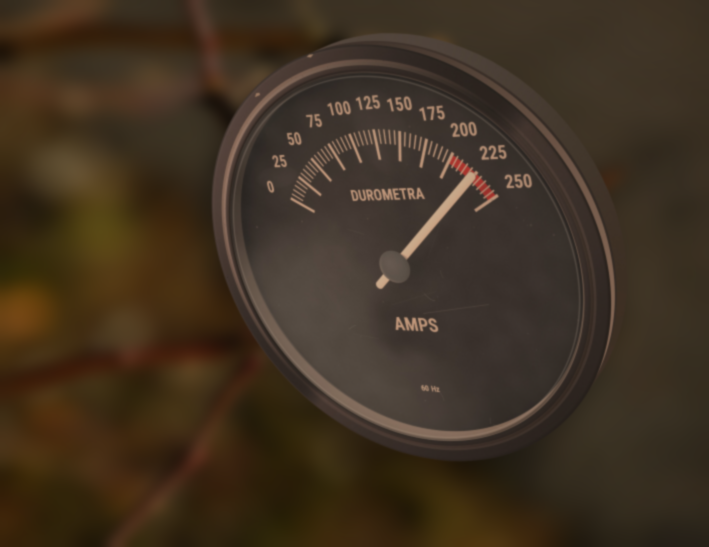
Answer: 225A
